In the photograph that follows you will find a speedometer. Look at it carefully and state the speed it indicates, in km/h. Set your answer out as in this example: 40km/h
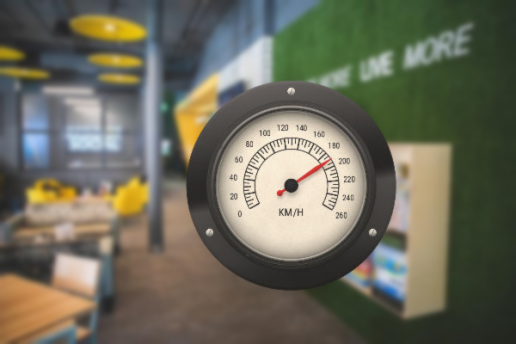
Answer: 190km/h
